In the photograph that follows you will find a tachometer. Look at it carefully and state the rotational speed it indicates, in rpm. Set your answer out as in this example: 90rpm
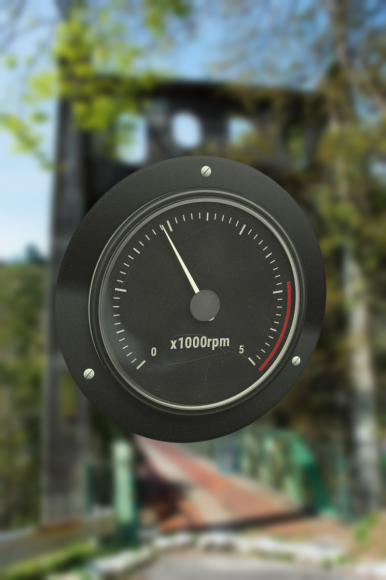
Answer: 1900rpm
